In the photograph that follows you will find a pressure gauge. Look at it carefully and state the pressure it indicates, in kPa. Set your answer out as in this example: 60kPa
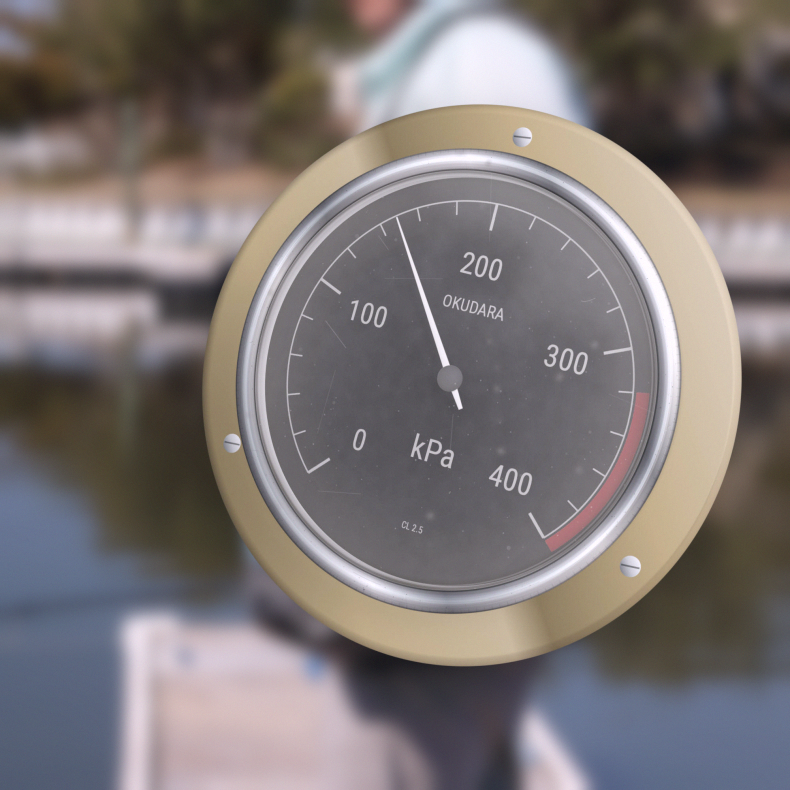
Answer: 150kPa
